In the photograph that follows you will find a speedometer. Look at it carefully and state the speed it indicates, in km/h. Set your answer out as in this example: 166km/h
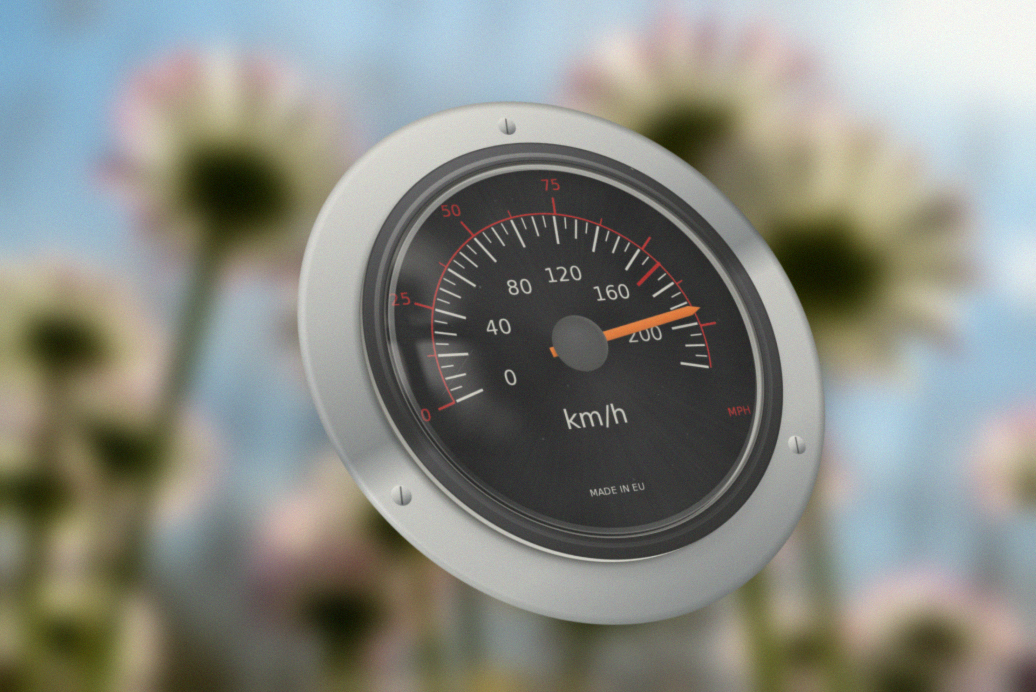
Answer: 195km/h
